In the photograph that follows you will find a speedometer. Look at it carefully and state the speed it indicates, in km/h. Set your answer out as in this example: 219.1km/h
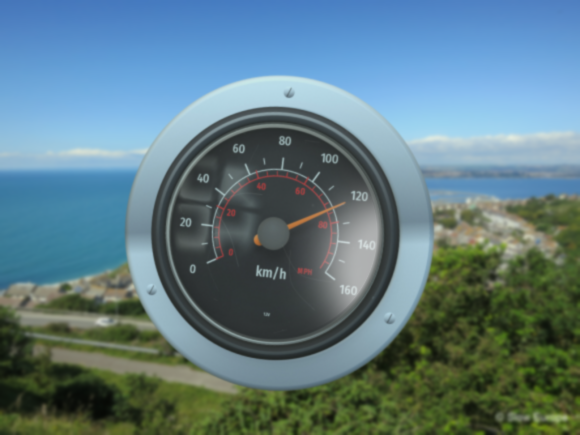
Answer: 120km/h
